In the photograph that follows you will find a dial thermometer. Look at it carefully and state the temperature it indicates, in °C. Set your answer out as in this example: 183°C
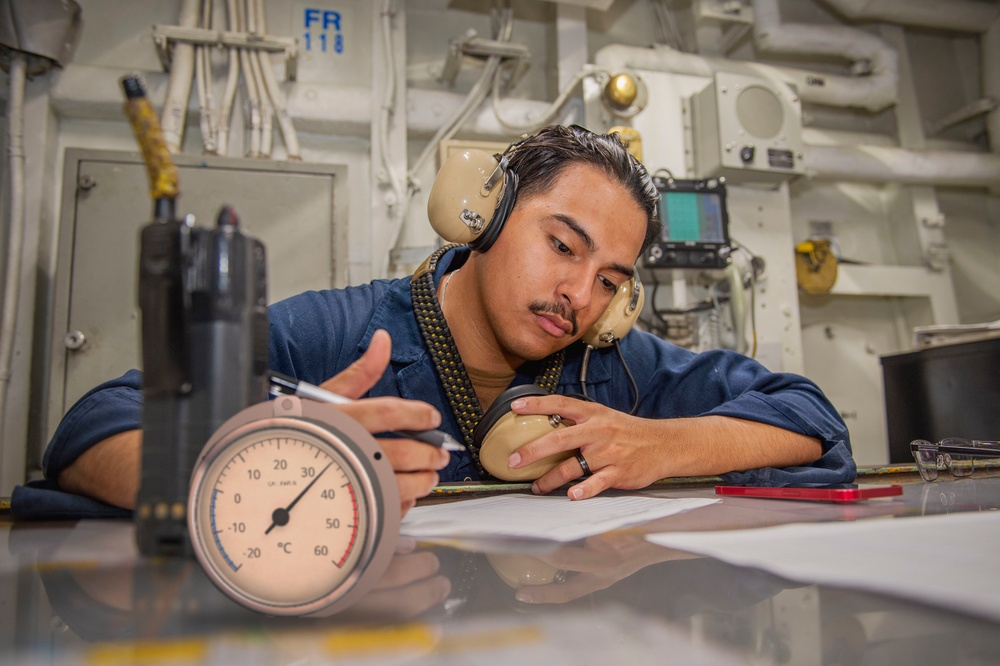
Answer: 34°C
